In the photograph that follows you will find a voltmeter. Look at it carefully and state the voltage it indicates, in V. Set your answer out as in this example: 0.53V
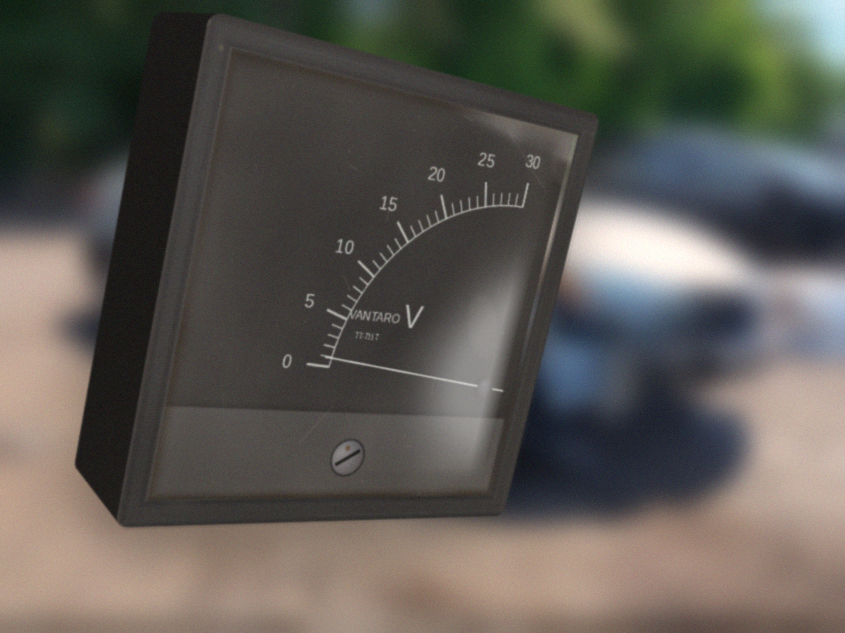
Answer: 1V
